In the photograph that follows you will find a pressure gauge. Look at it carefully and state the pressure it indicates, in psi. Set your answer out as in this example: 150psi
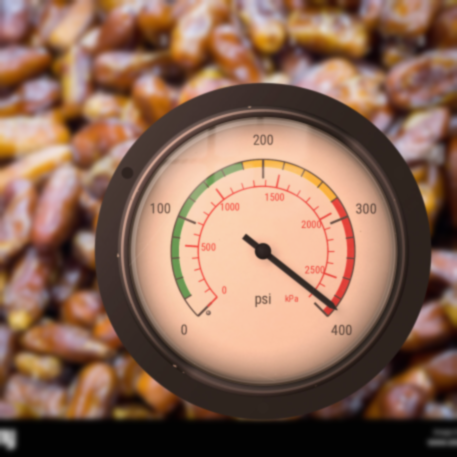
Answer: 390psi
